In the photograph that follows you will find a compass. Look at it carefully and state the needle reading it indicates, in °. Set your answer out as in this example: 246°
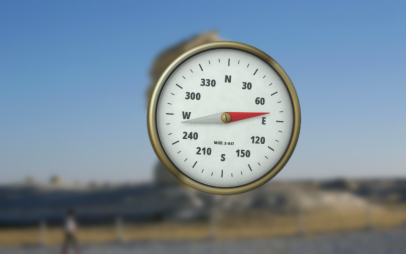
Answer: 80°
